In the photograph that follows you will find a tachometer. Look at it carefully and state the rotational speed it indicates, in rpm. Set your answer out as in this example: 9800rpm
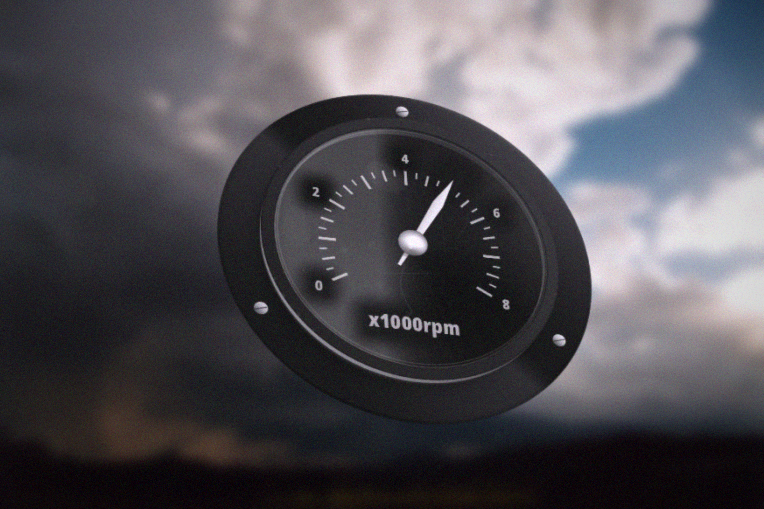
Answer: 5000rpm
